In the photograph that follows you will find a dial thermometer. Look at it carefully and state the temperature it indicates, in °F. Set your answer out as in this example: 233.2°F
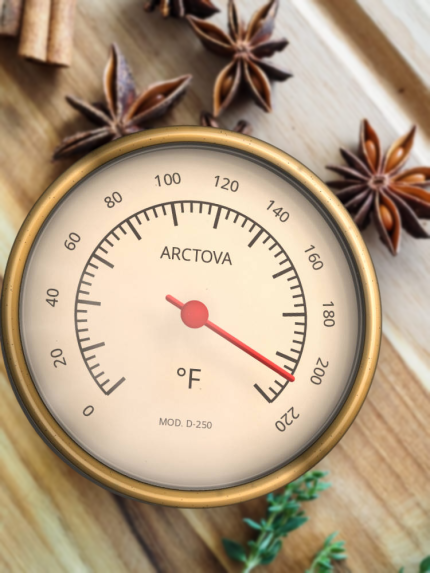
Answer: 208°F
